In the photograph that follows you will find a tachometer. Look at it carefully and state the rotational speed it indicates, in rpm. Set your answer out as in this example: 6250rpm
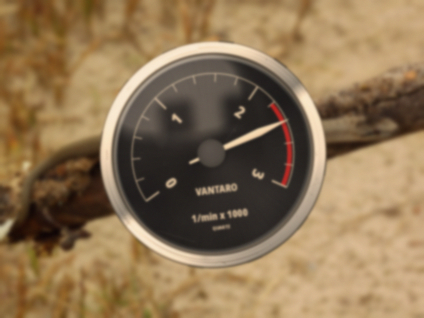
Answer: 2400rpm
